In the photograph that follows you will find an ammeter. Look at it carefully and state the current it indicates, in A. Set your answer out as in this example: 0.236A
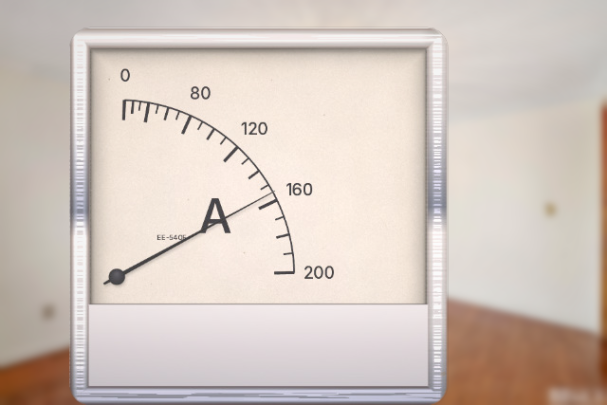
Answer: 155A
